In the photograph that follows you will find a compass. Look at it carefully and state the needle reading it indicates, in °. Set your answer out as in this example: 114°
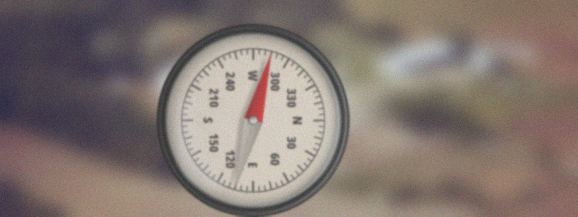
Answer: 285°
